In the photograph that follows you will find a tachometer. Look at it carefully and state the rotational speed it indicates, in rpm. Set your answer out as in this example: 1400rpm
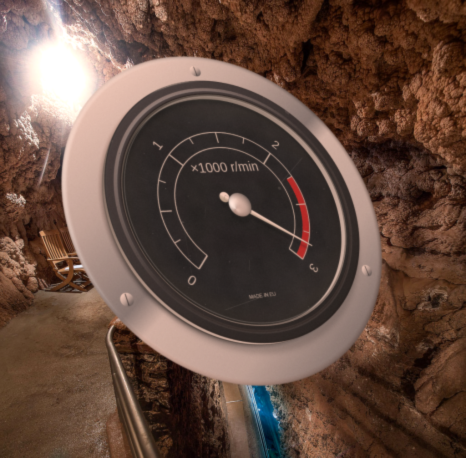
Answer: 2875rpm
